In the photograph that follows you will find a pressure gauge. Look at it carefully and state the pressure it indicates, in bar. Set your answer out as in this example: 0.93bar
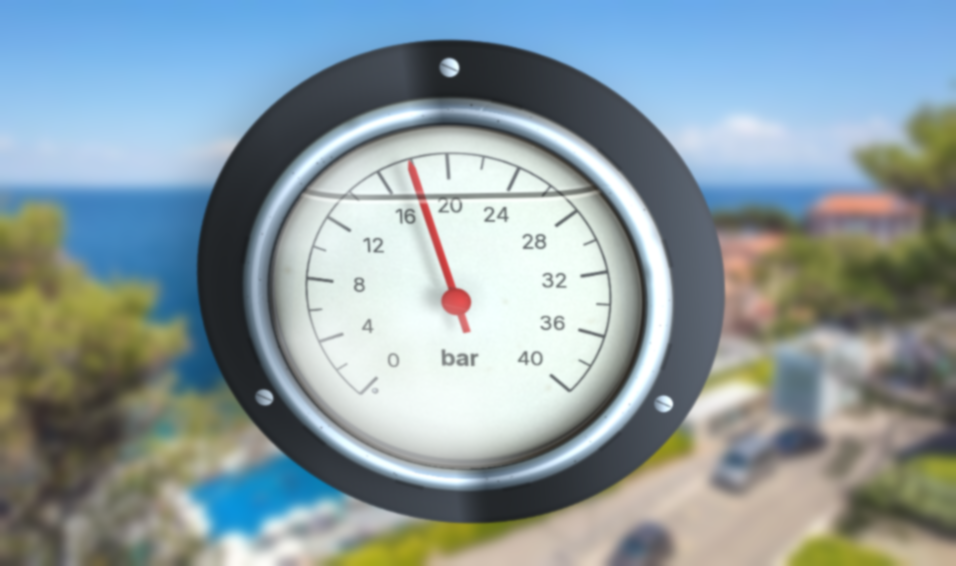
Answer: 18bar
